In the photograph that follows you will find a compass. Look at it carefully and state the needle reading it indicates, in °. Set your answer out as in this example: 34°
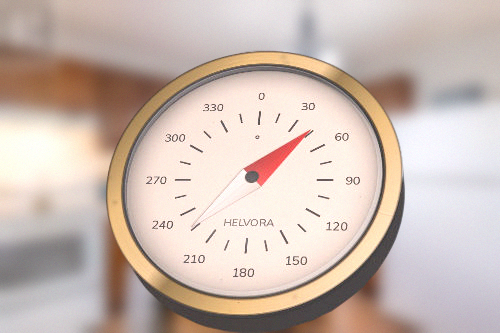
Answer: 45°
